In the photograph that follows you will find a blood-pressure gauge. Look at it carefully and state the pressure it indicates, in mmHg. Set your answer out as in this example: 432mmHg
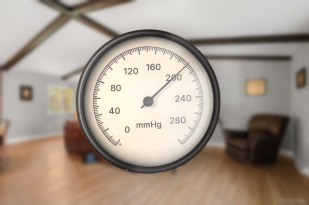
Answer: 200mmHg
